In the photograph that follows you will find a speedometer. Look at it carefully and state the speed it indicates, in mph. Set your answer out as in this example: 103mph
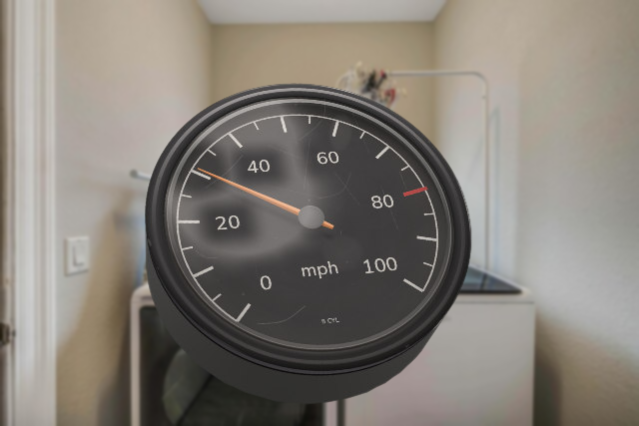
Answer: 30mph
